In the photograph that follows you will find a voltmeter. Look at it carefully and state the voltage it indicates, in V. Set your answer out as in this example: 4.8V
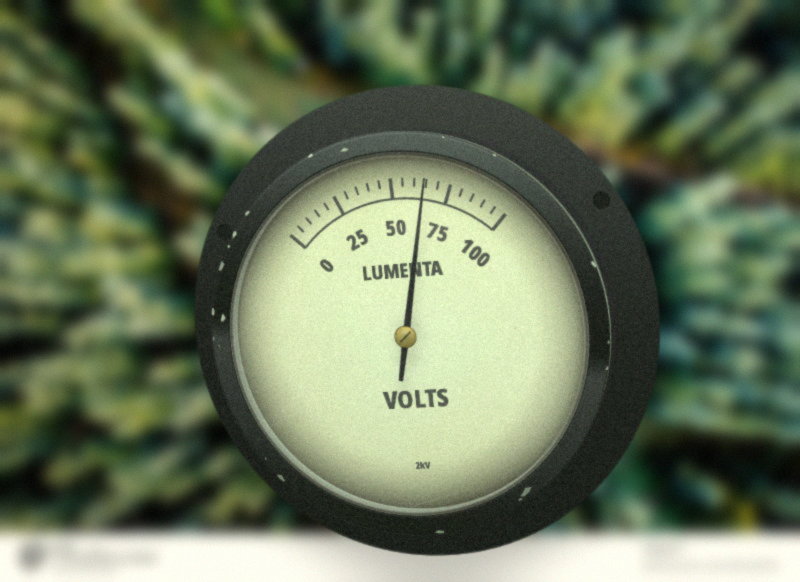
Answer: 65V
